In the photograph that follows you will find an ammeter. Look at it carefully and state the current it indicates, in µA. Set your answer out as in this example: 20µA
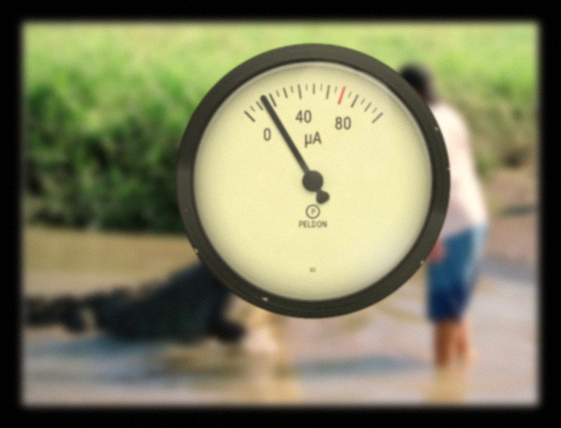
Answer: 15µA
